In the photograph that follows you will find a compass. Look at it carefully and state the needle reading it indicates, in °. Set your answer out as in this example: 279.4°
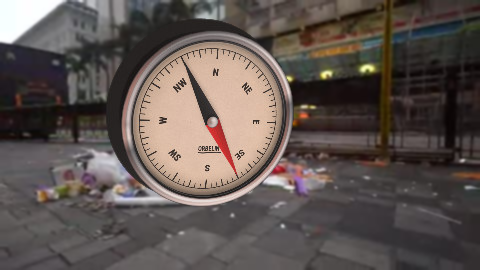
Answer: 150°
